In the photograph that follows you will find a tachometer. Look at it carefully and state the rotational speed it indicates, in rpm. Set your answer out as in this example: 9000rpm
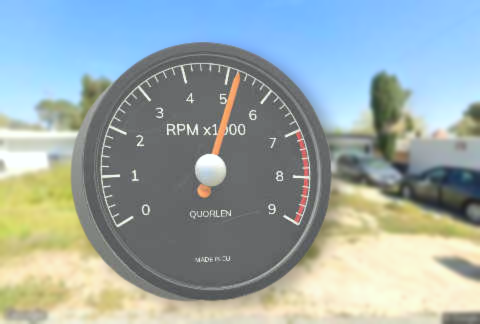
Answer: 5200rpm
